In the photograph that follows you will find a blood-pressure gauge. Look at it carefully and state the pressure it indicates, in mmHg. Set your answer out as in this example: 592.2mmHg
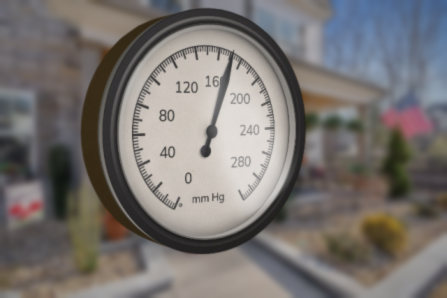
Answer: 170mmHg
